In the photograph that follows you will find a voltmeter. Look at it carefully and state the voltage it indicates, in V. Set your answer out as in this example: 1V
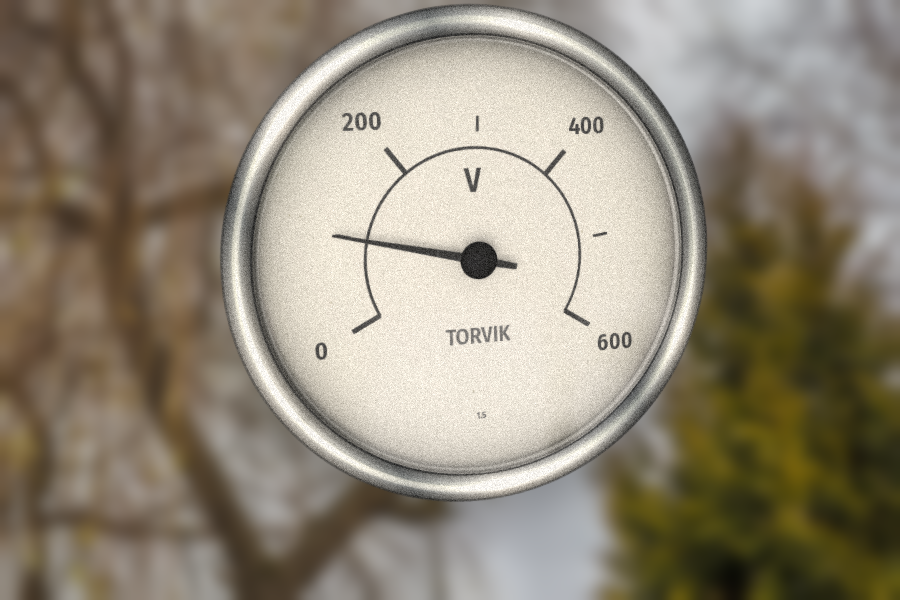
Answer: 100V
